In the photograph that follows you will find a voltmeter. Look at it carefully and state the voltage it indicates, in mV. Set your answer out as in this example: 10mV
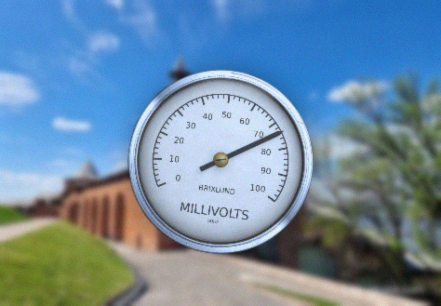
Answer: 74mV
